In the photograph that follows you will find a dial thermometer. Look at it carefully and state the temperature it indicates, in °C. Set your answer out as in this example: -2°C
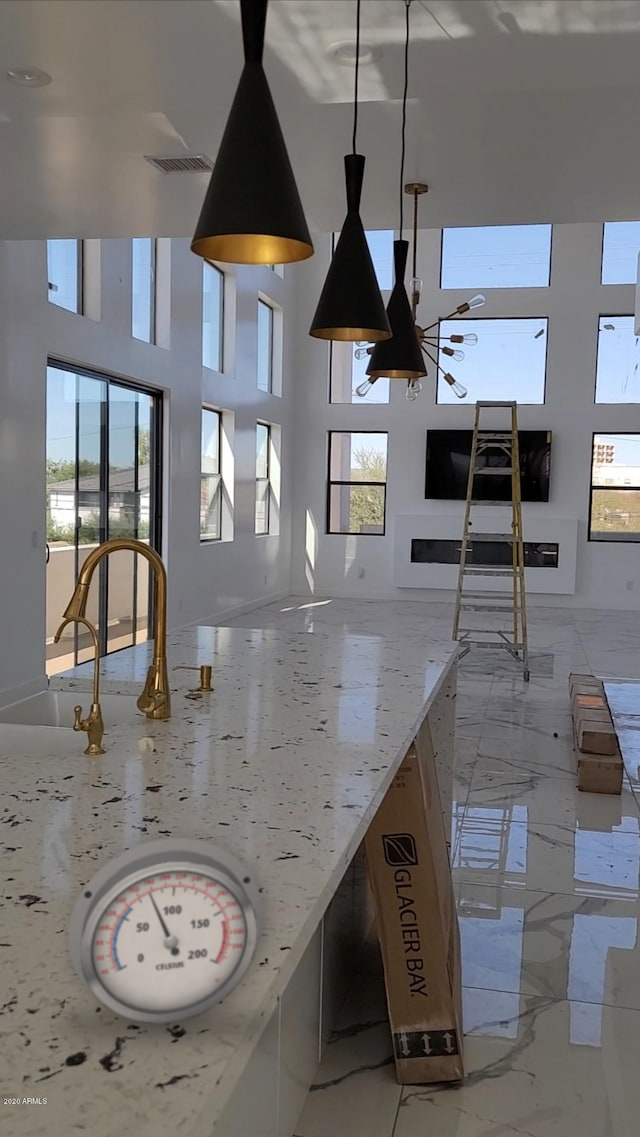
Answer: 80°C
